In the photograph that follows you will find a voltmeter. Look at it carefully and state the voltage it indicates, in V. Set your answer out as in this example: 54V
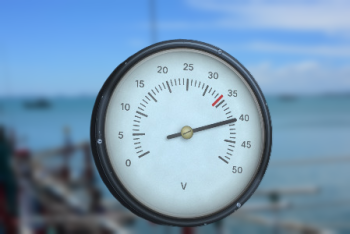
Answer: 40V
